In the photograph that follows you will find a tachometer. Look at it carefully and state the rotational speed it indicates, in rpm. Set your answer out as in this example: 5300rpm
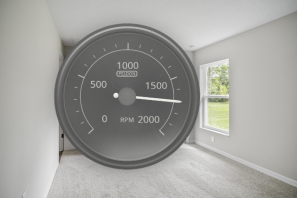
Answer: 1700rpm
